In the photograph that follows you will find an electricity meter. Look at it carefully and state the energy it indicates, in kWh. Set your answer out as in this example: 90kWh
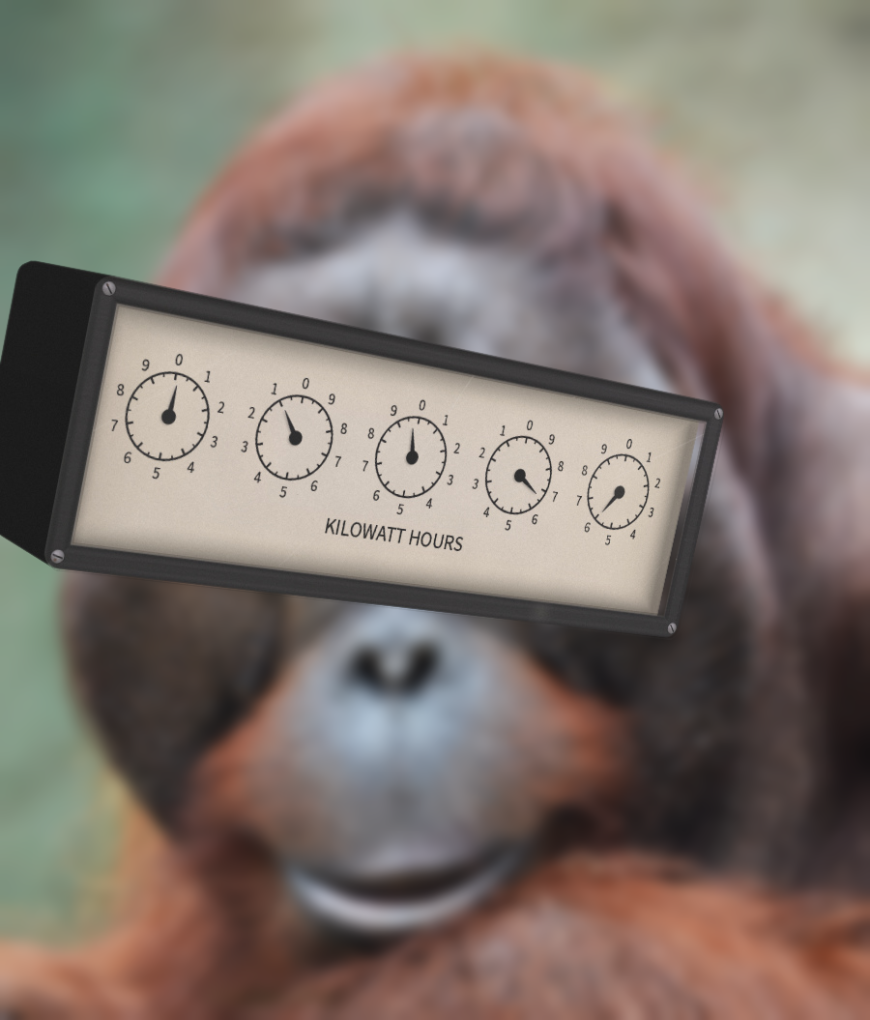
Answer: 966kWh
